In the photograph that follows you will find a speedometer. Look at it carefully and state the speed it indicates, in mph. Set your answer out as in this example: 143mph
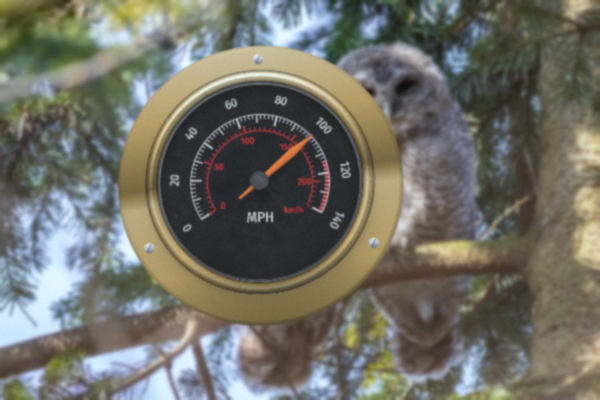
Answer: 100mph
